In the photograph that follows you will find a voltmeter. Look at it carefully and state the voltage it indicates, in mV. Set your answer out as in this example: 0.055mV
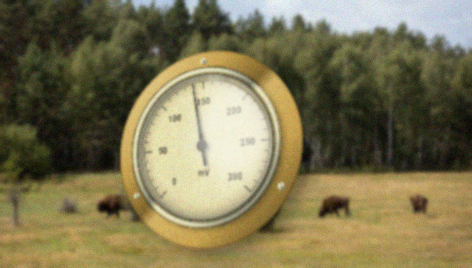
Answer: 140mV
